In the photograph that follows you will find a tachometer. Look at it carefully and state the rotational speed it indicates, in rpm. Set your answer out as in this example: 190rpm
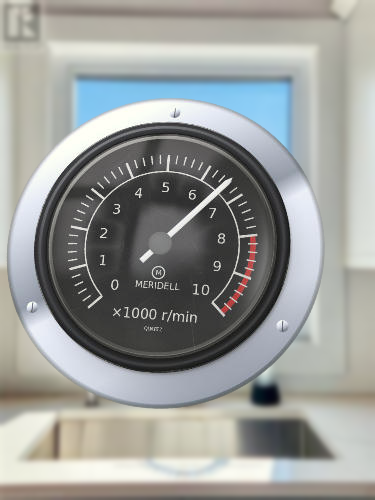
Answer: 6600rpm
